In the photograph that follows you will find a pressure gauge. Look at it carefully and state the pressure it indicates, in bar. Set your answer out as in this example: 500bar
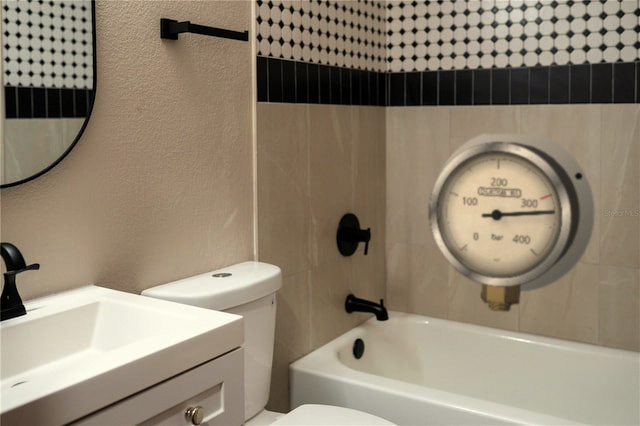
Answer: 325bar
